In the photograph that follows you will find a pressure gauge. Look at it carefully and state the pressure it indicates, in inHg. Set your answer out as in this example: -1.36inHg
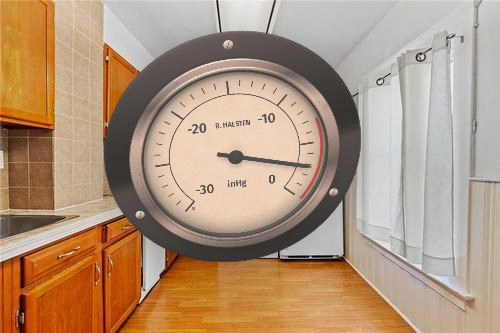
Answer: -3inHg
